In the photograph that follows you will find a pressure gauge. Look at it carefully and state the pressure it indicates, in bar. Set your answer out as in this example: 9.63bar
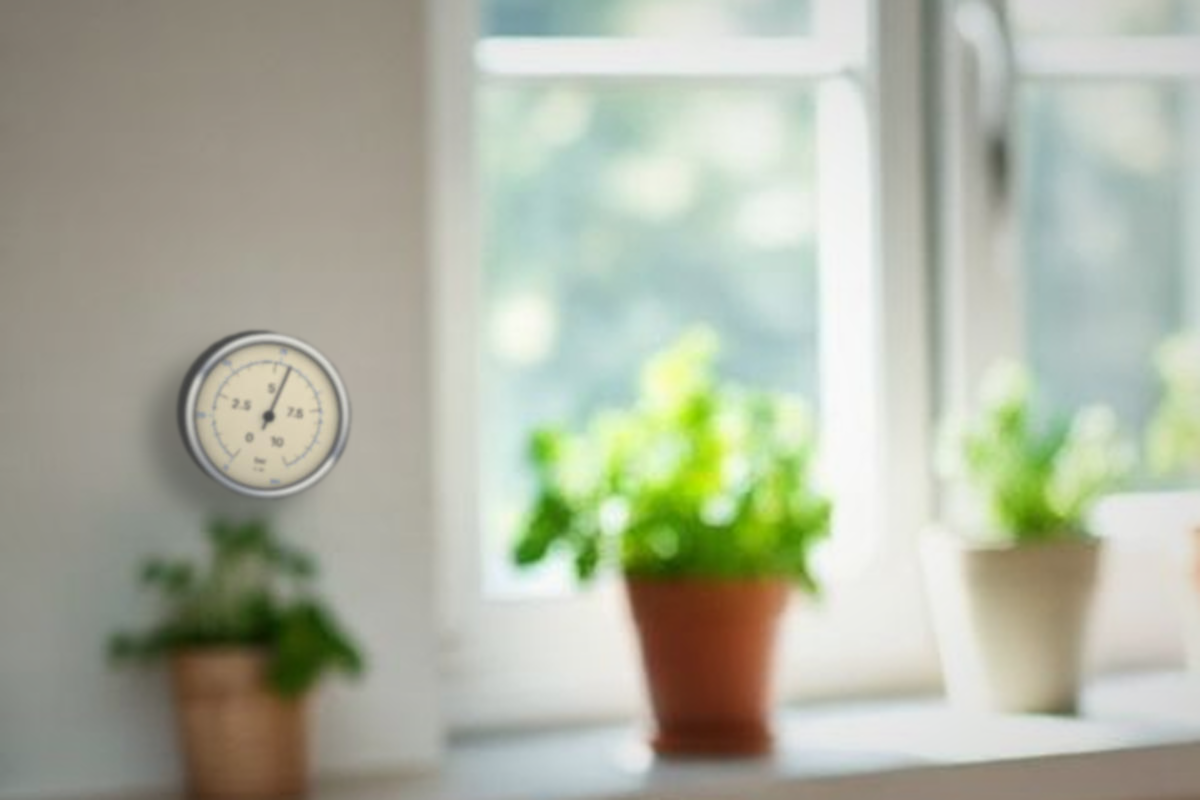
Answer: 5.5bar
